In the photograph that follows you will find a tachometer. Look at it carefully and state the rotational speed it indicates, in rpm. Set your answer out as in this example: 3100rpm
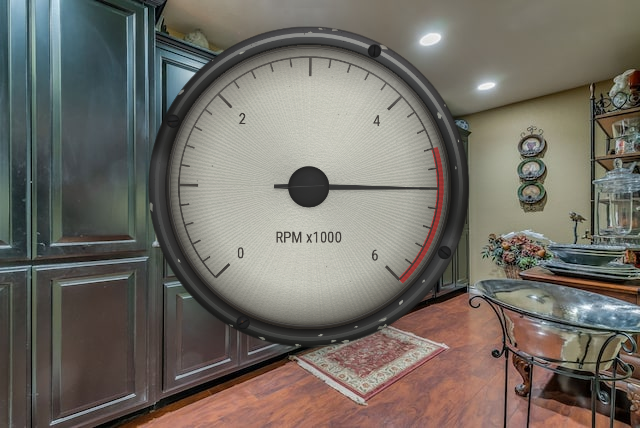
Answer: 5000rpm
